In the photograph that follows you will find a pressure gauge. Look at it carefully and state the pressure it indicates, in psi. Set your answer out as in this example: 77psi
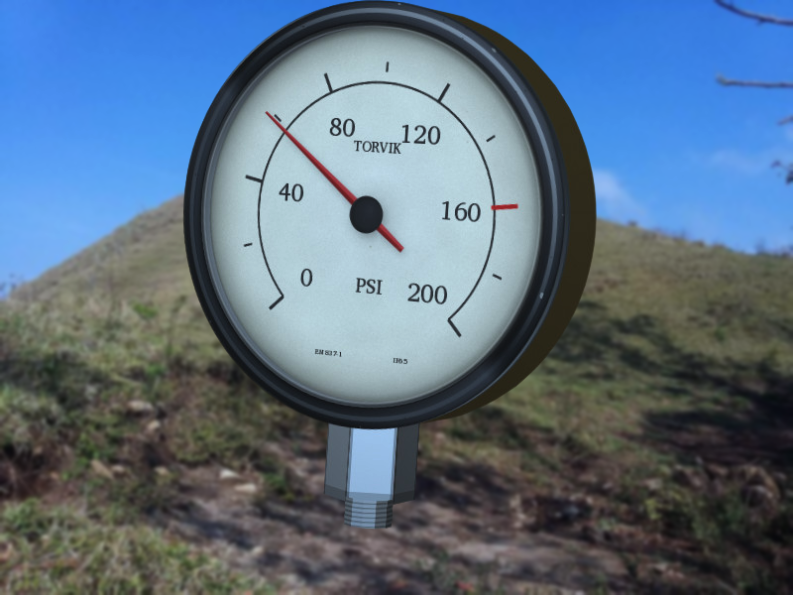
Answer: 60psi
